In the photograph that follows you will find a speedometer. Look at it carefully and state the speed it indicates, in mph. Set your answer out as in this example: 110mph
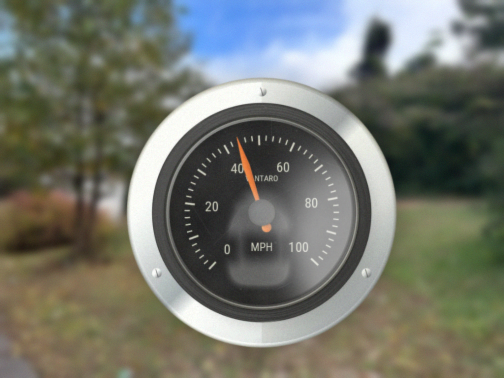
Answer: 44mph
